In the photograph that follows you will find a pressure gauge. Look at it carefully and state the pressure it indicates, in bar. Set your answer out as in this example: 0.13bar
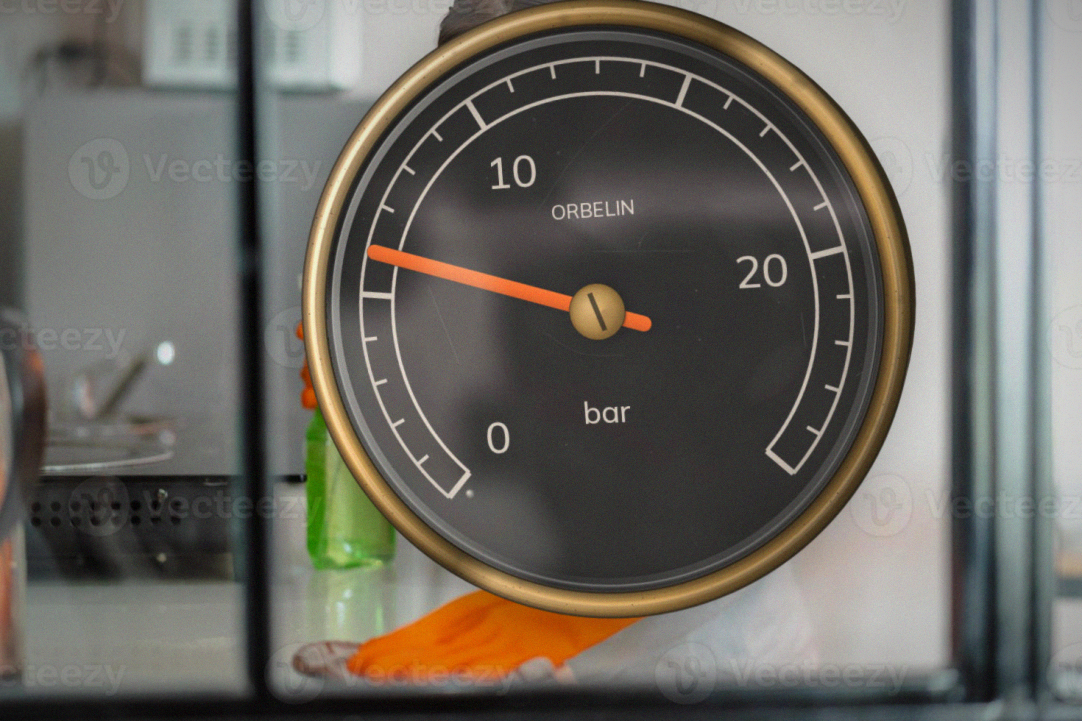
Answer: 6bar
